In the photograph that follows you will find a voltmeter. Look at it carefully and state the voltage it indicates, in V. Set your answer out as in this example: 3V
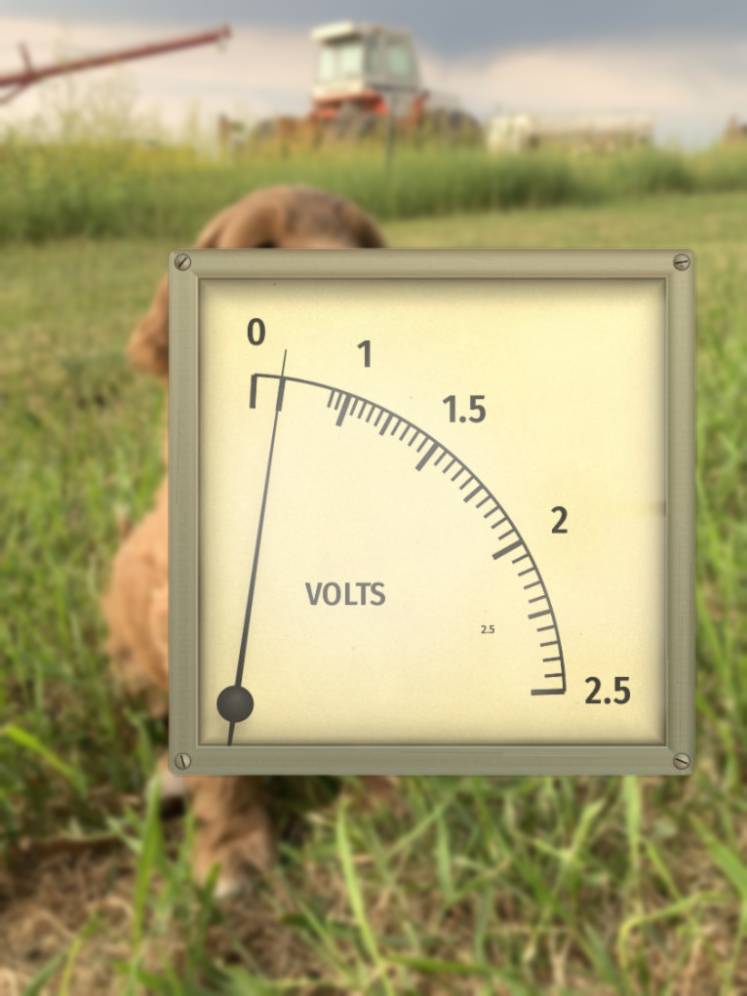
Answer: 0.5V
